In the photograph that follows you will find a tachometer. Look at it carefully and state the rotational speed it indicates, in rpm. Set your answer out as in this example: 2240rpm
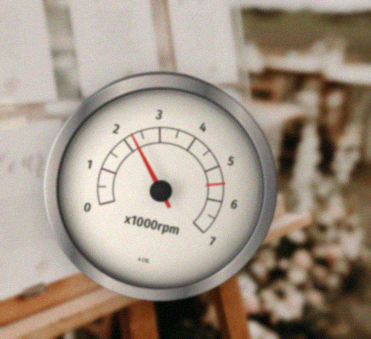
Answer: 2250rpm
